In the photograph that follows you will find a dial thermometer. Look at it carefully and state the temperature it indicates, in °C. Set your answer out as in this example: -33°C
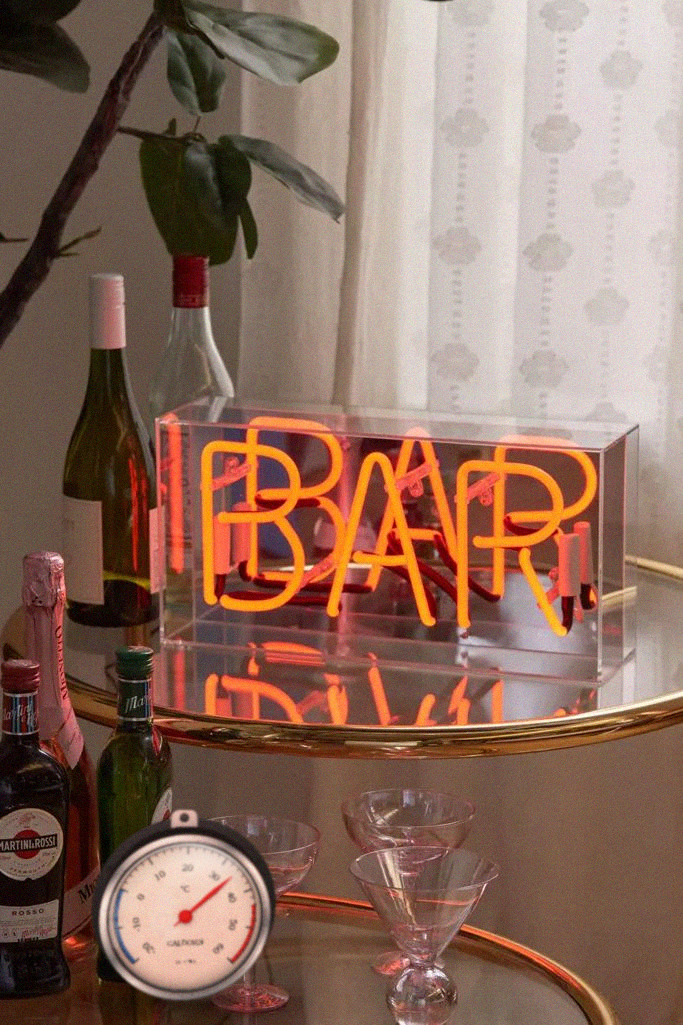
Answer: 34°C
